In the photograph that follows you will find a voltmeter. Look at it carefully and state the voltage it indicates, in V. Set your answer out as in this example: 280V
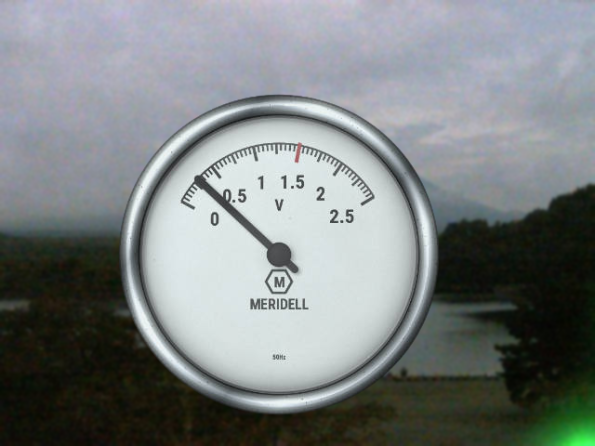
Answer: 0.3V
